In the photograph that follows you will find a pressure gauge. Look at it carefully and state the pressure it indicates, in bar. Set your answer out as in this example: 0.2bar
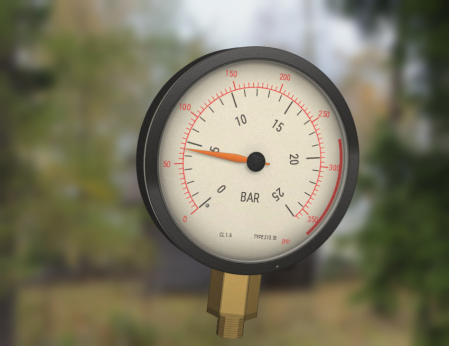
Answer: 4.5bar
